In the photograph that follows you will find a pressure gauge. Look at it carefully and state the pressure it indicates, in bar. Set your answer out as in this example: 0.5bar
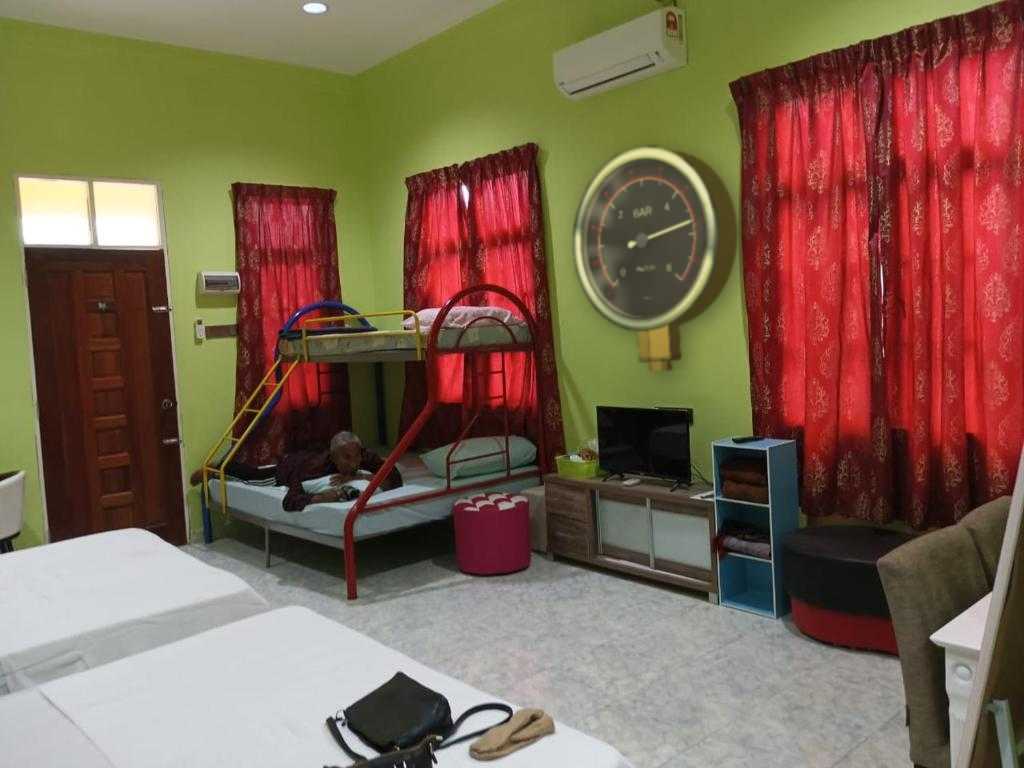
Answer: 4.75bar
